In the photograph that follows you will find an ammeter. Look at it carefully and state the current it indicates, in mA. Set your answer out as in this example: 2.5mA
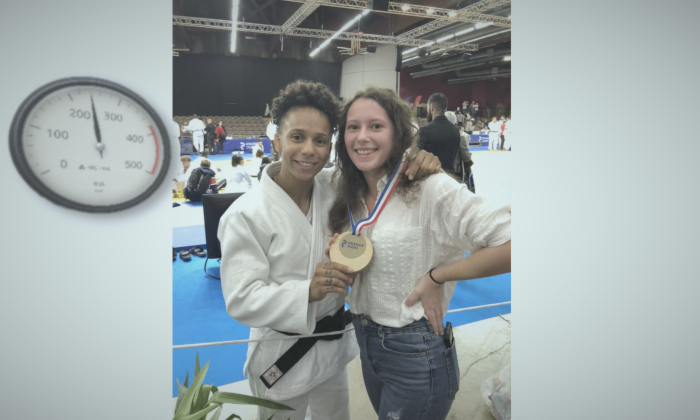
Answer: 240mA
